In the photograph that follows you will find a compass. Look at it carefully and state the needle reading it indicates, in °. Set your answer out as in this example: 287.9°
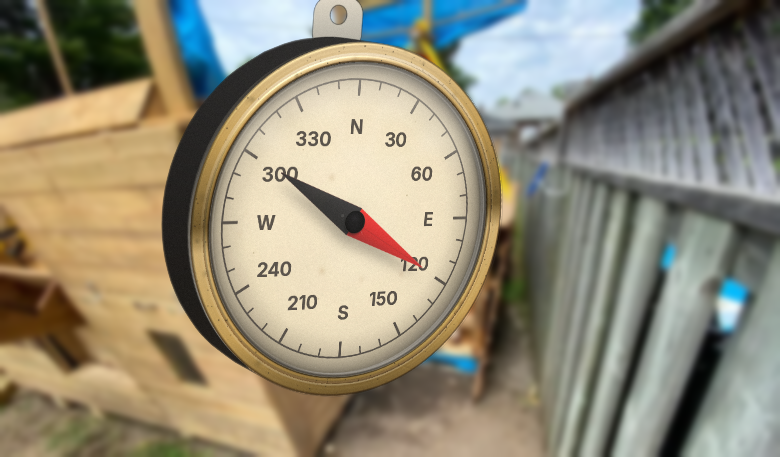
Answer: 120°
